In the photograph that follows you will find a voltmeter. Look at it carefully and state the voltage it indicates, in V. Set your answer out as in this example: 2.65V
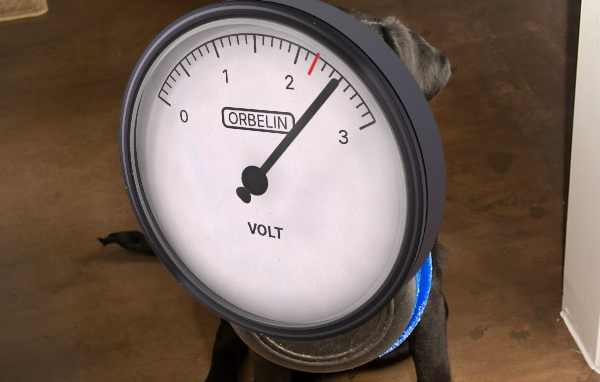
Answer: 2.5V
